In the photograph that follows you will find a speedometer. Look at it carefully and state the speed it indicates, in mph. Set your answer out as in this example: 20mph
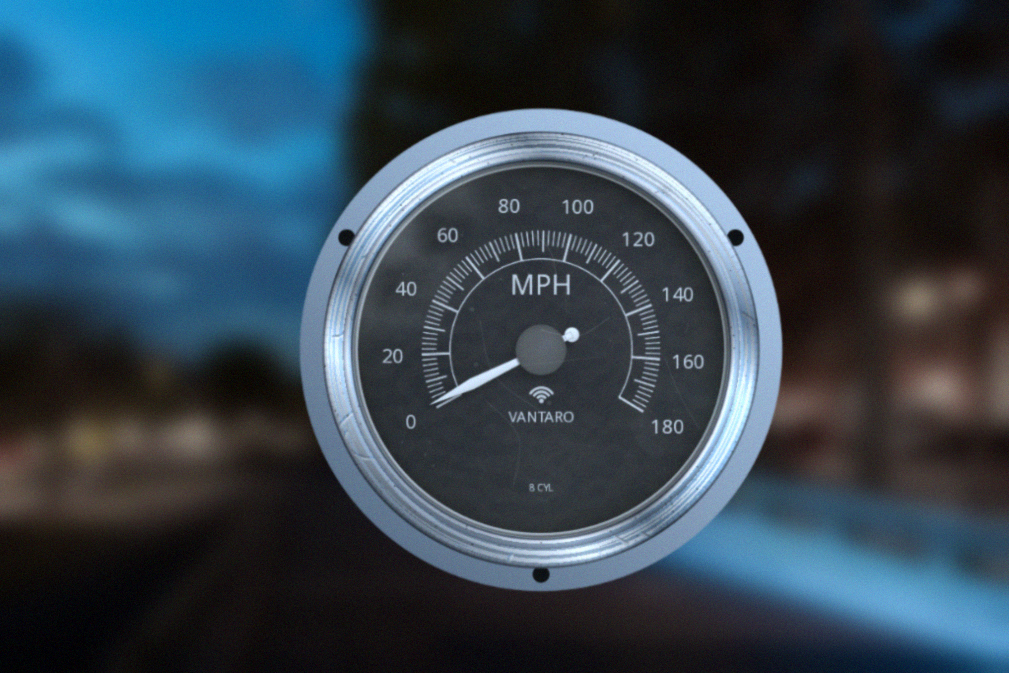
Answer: 2mph
